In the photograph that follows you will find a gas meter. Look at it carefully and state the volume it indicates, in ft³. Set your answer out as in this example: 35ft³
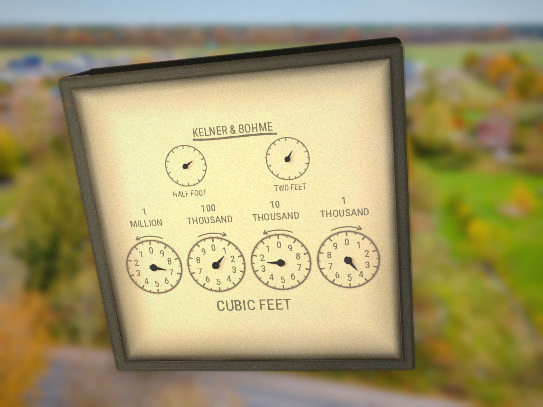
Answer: 712400ft³
